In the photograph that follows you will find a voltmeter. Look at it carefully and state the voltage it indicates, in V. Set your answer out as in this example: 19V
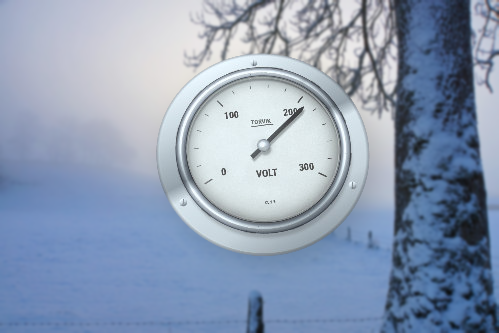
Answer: 210V
